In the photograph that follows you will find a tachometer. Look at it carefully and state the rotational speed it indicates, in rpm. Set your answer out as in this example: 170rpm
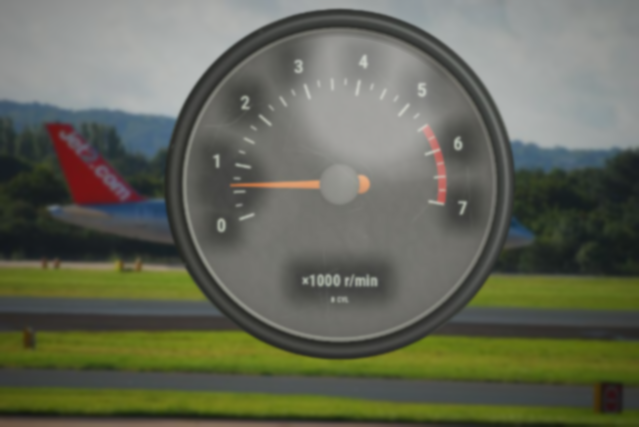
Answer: 625rpm
